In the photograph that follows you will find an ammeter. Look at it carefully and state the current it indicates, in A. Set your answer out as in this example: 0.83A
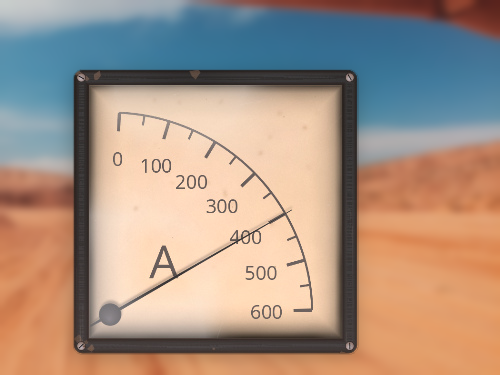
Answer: 400A
